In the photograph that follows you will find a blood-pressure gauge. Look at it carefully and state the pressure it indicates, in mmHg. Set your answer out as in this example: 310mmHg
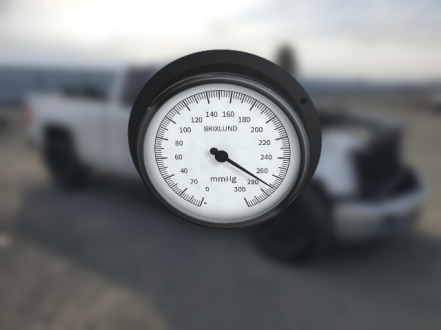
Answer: 270mmHg
